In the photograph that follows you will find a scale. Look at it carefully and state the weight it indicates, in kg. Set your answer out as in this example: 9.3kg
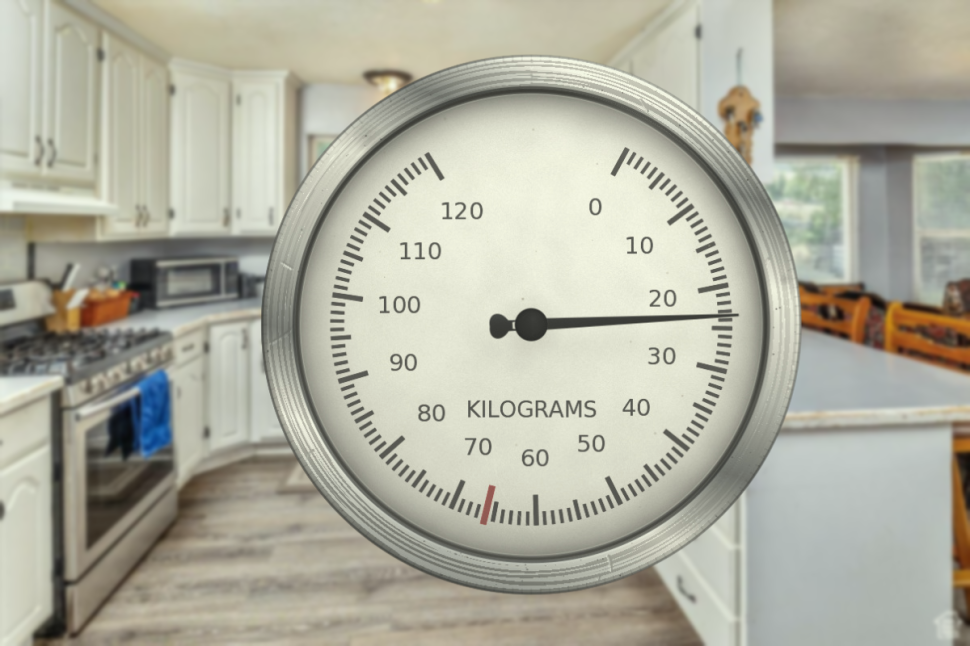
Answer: 23.5kg
